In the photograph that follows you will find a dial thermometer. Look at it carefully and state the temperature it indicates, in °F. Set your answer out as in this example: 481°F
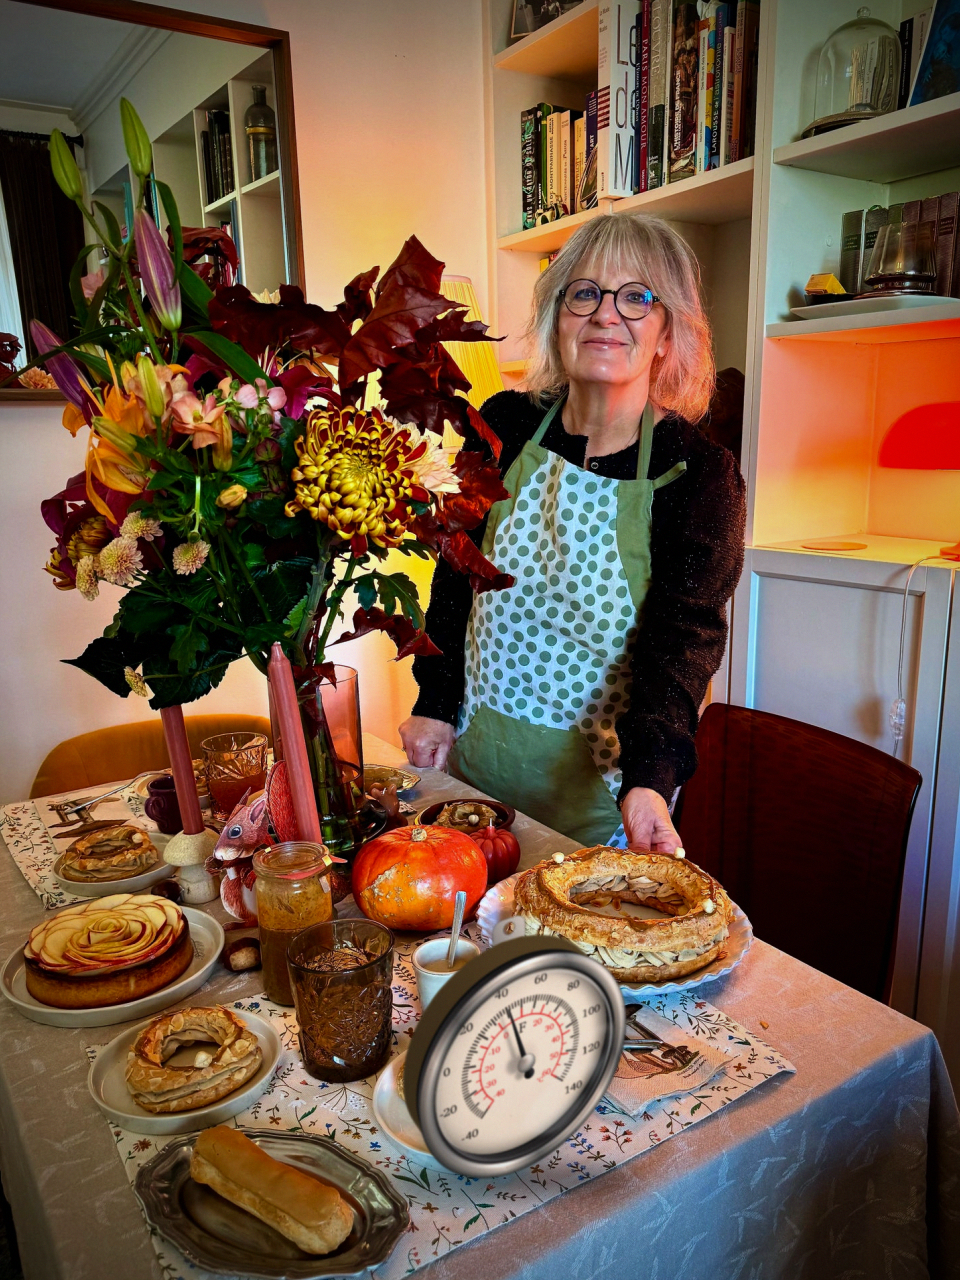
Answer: 40°F
